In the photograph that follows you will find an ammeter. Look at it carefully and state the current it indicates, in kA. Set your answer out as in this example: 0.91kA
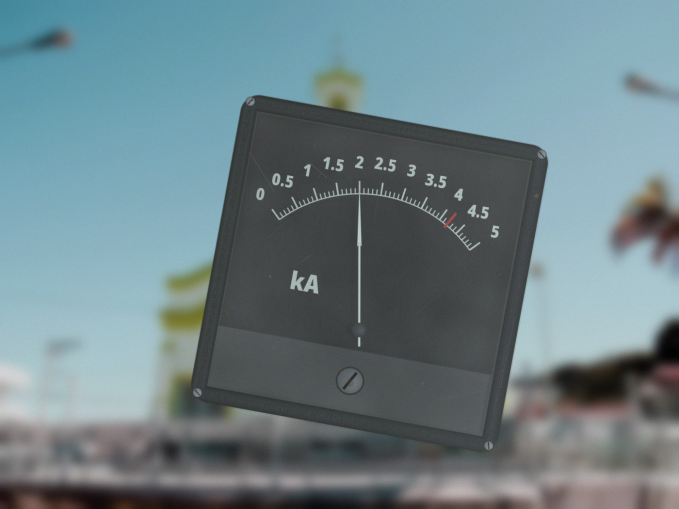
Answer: 2kA
